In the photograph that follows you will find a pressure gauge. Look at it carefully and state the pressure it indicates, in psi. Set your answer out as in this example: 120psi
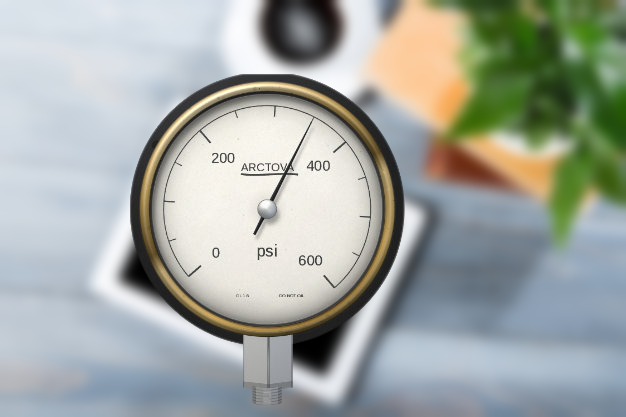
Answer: 350psi
